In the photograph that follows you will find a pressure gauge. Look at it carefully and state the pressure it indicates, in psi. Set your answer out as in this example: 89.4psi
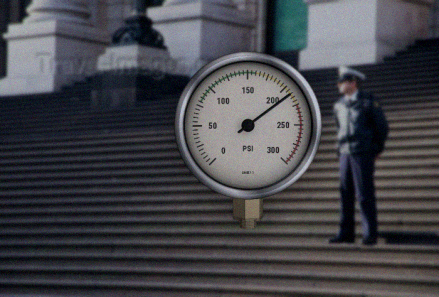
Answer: 210psi
